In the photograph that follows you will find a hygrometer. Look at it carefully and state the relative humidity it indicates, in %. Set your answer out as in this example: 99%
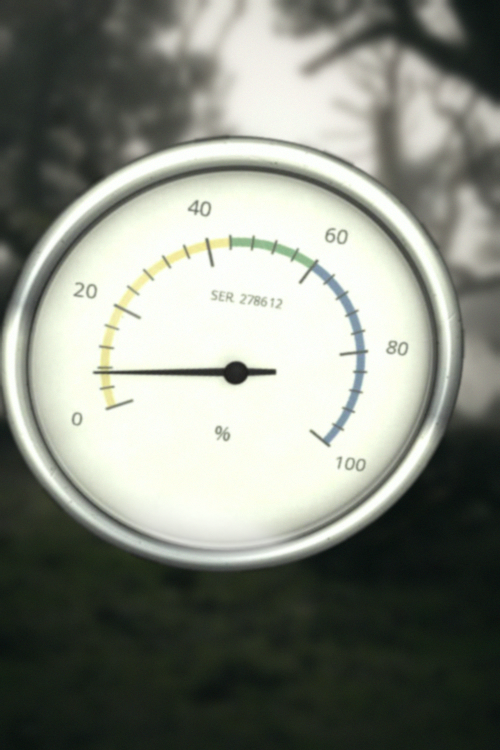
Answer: 8%
